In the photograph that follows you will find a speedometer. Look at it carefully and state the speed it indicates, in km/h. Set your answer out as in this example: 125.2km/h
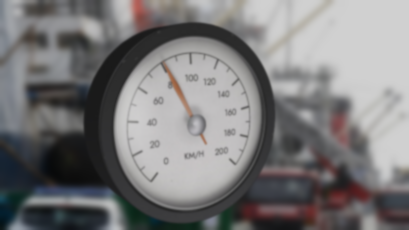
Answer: 80km/h
